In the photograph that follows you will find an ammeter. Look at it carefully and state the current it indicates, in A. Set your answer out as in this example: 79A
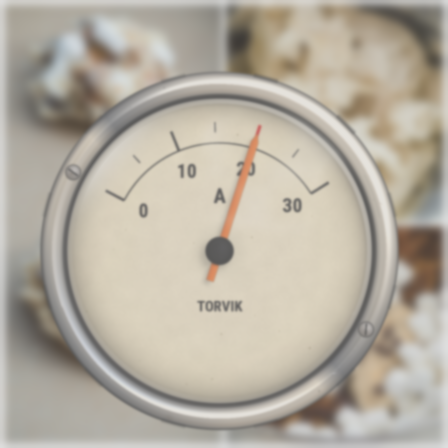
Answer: 20A
